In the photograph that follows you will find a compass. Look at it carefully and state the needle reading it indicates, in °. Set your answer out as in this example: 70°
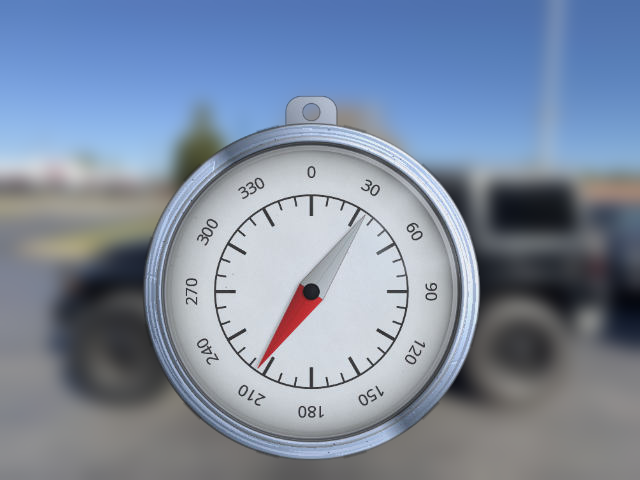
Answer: 215°
